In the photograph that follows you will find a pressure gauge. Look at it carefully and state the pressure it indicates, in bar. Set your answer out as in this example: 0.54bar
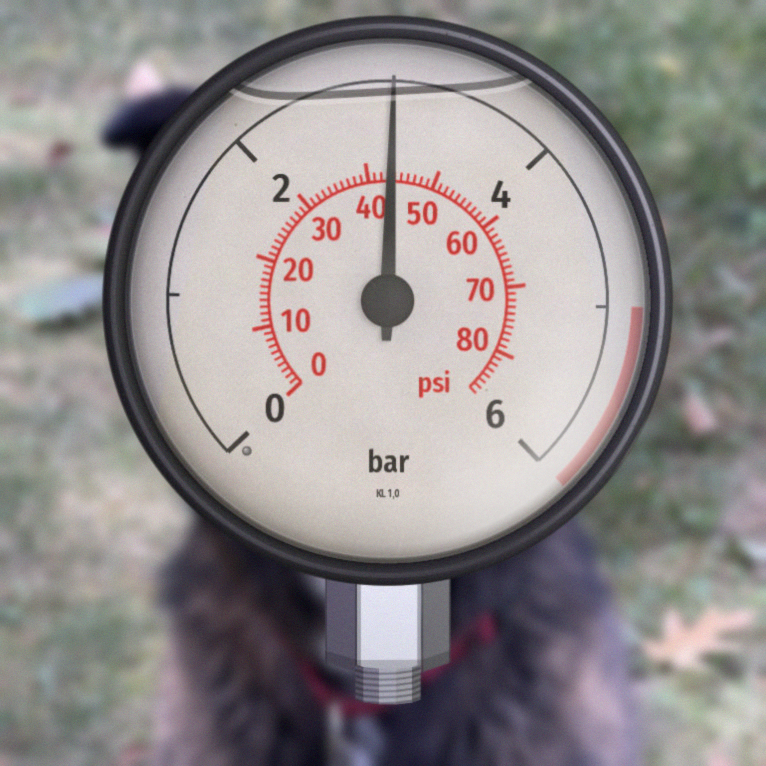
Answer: 3bar
